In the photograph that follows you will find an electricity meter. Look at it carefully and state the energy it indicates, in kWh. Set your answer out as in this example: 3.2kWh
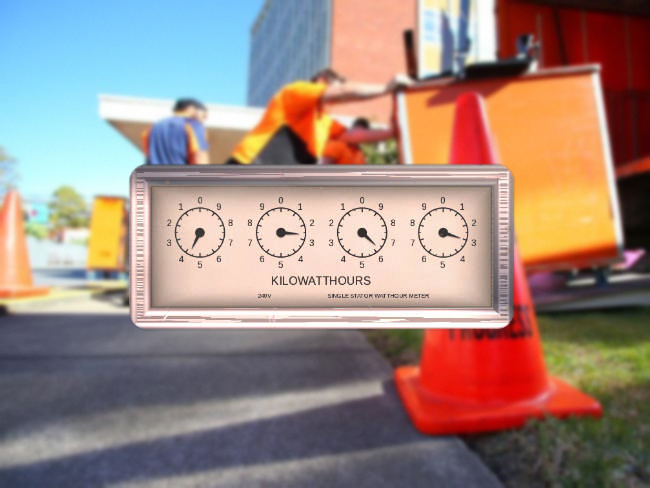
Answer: 4263kWh
